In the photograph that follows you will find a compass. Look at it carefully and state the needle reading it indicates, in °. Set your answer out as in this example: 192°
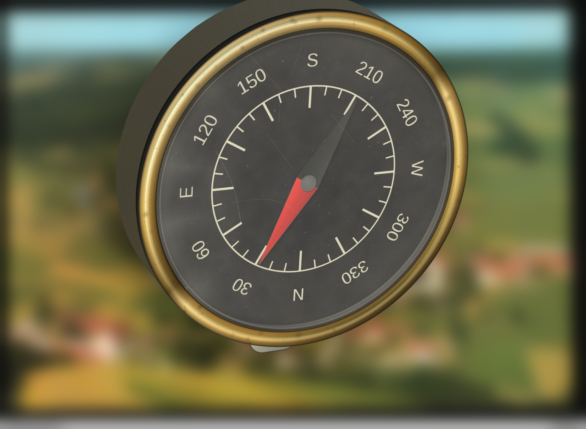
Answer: 30°
